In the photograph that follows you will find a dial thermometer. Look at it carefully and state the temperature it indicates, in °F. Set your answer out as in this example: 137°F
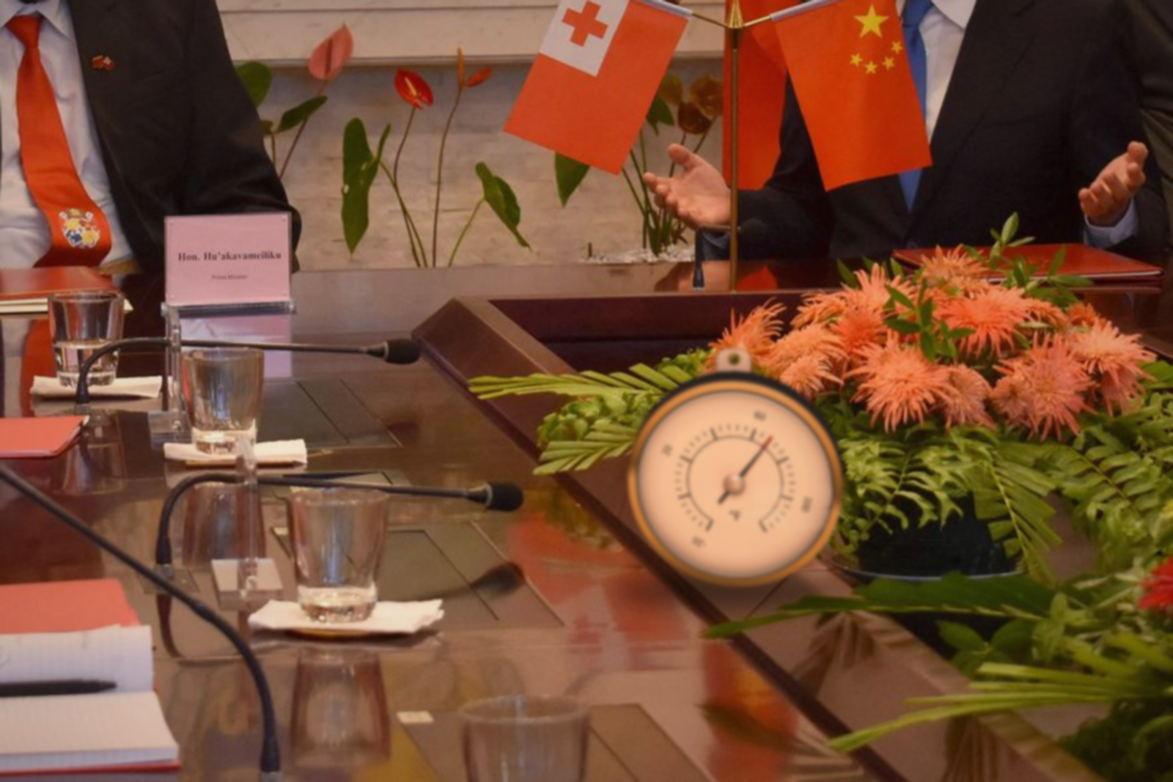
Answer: 68°F
